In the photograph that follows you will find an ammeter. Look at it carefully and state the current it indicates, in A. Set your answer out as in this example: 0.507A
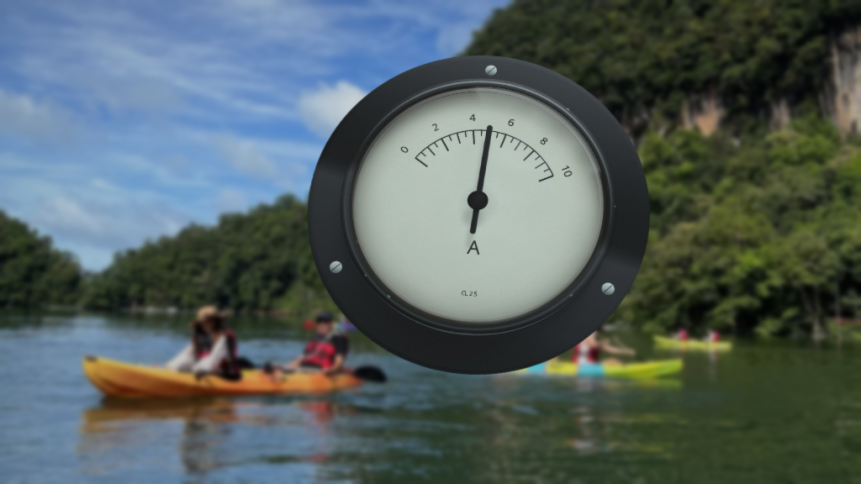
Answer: 5A
